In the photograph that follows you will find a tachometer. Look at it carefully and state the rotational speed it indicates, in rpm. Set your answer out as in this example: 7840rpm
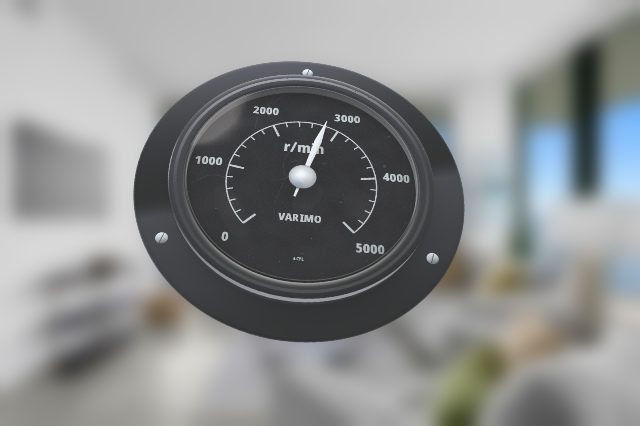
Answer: 2800rpm
